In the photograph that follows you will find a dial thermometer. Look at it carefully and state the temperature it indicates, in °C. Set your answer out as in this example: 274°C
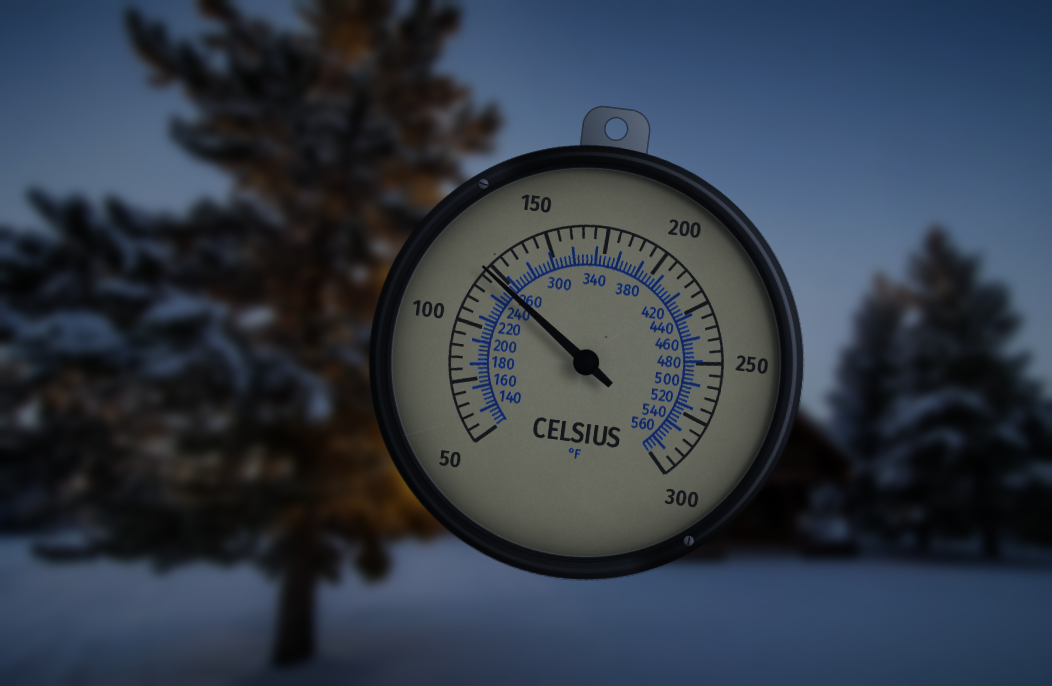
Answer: 122.5°C
